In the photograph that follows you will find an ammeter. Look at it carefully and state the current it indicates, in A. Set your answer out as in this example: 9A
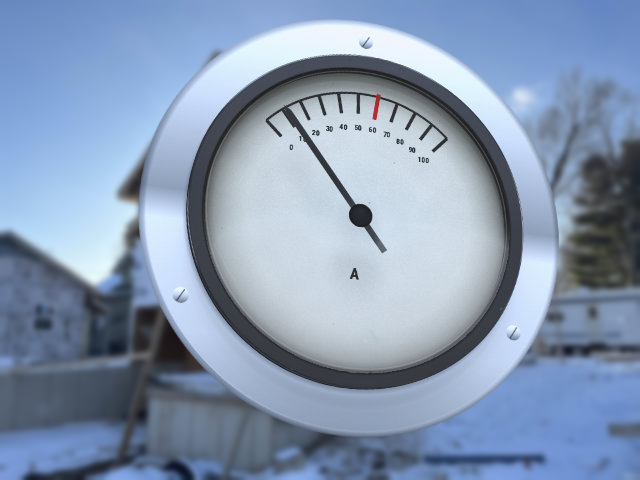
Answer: 10A
